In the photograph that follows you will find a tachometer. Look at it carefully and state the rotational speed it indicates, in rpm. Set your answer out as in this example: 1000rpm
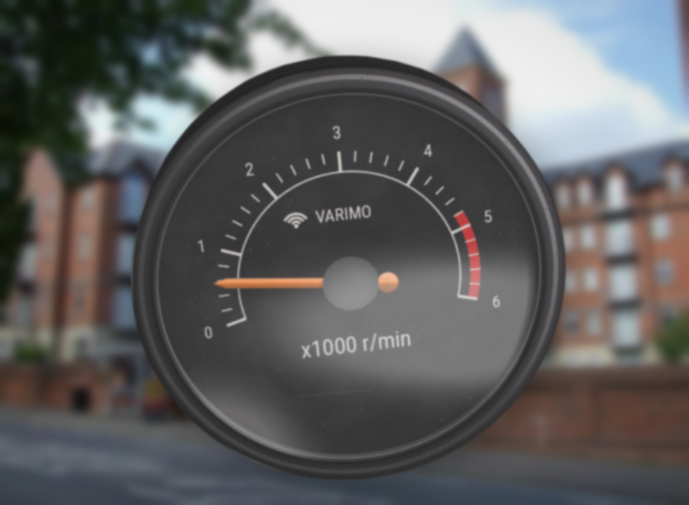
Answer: 600rpm
